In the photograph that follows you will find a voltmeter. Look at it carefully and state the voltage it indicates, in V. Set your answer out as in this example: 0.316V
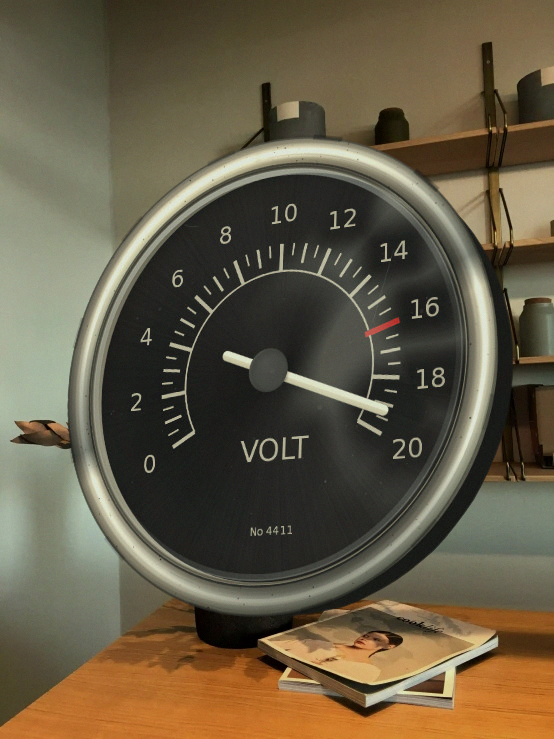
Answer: 19.25V
